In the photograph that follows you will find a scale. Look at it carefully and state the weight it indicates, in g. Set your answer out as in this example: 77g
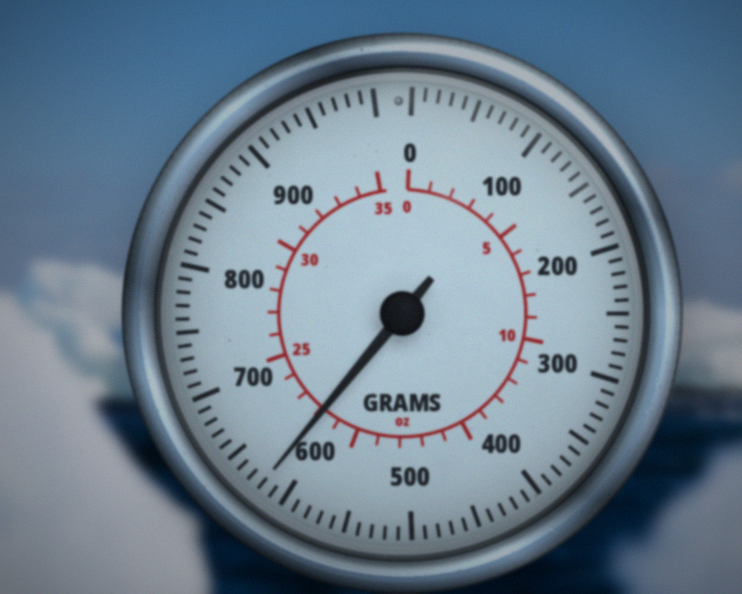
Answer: 620g
